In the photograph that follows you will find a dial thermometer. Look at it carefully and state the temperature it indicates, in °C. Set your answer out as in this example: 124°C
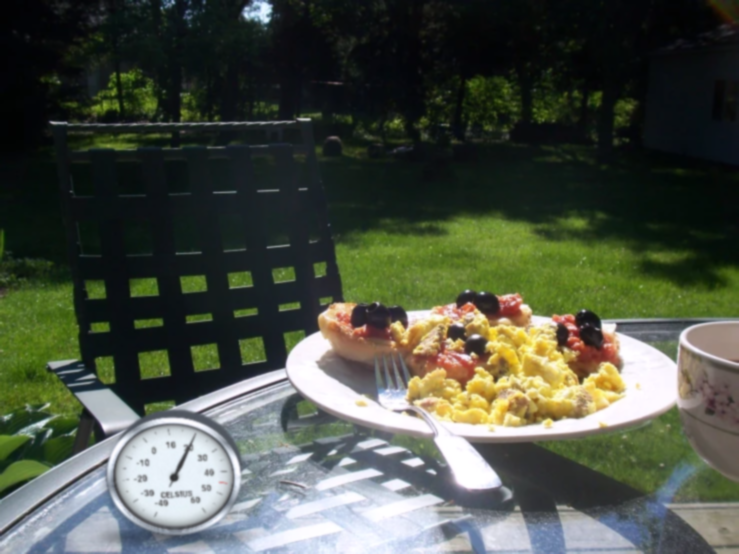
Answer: 20°C
